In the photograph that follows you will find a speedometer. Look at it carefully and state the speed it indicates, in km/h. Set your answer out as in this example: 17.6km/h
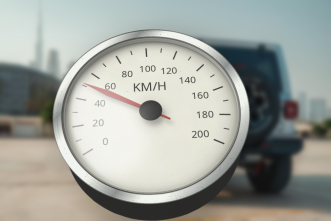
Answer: 50km/h
